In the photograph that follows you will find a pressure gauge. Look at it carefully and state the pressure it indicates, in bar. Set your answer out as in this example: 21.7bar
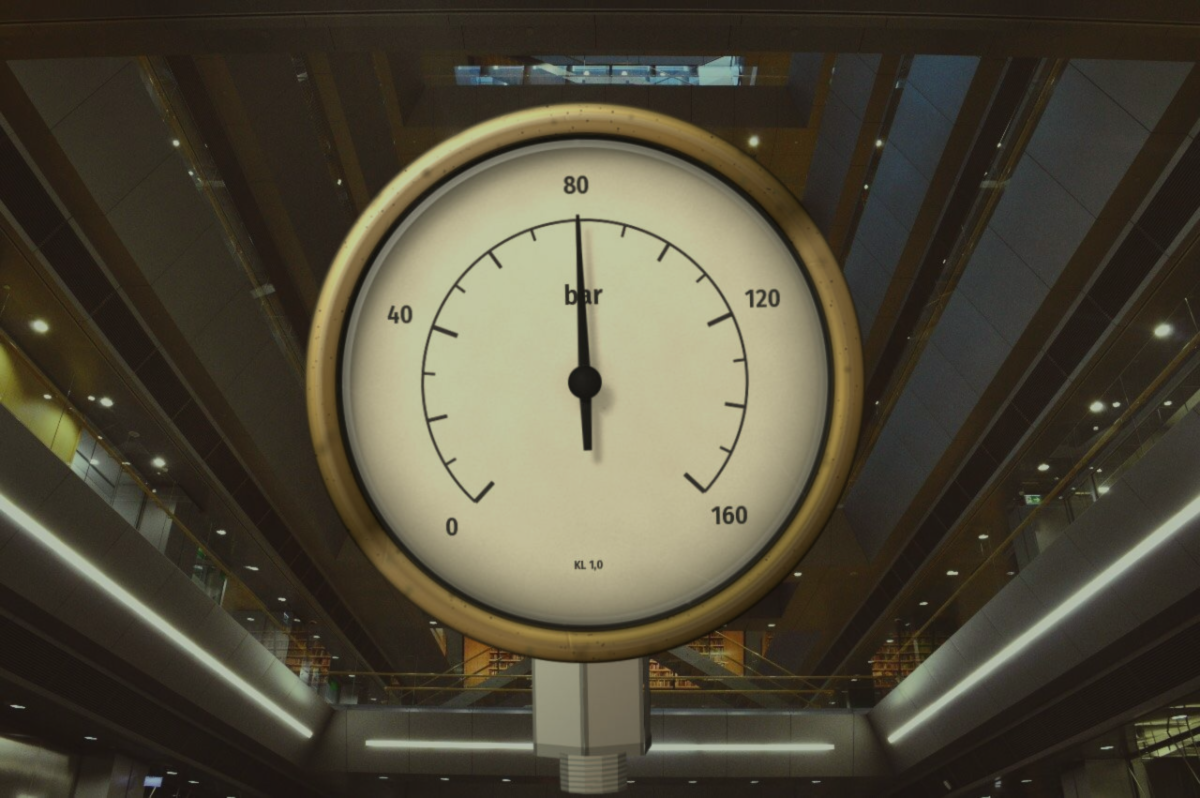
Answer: 80bar
